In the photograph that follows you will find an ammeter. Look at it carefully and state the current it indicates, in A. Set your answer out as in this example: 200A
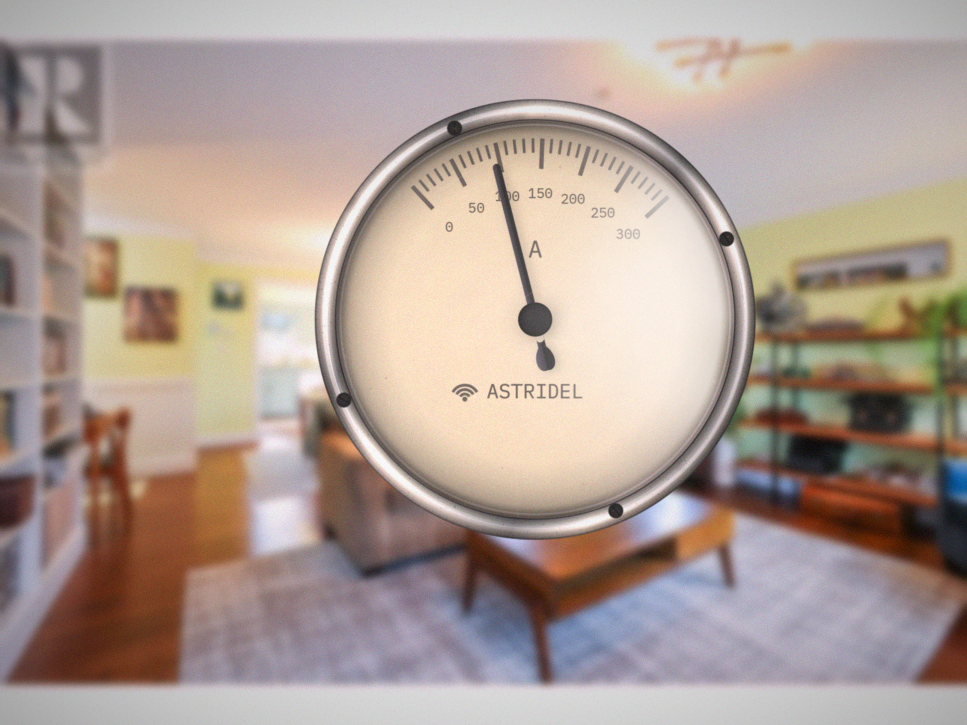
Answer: 95A
